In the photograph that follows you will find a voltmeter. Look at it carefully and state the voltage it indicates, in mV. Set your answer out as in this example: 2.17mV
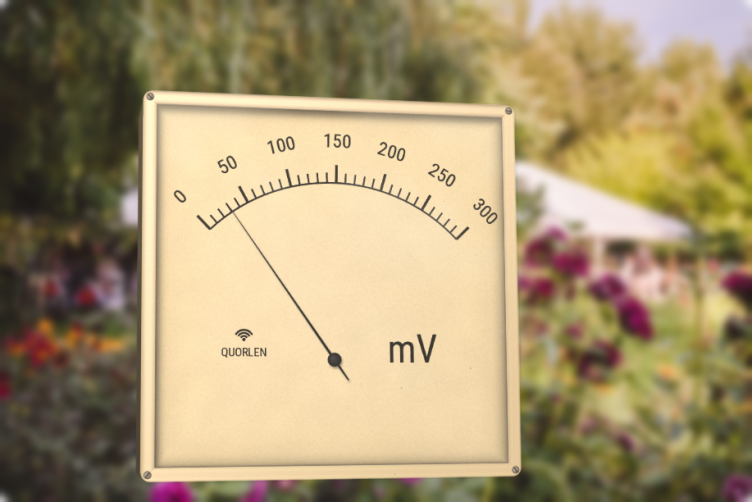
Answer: 30mV
